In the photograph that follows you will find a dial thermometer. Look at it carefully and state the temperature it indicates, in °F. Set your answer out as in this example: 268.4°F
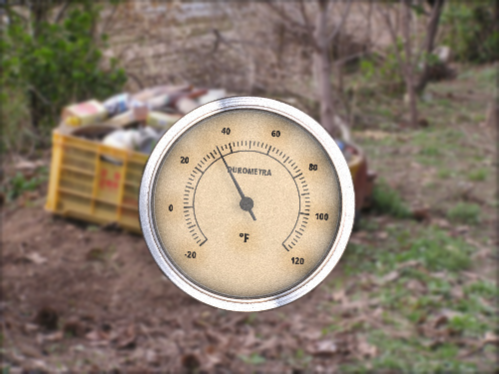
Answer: 34°F
